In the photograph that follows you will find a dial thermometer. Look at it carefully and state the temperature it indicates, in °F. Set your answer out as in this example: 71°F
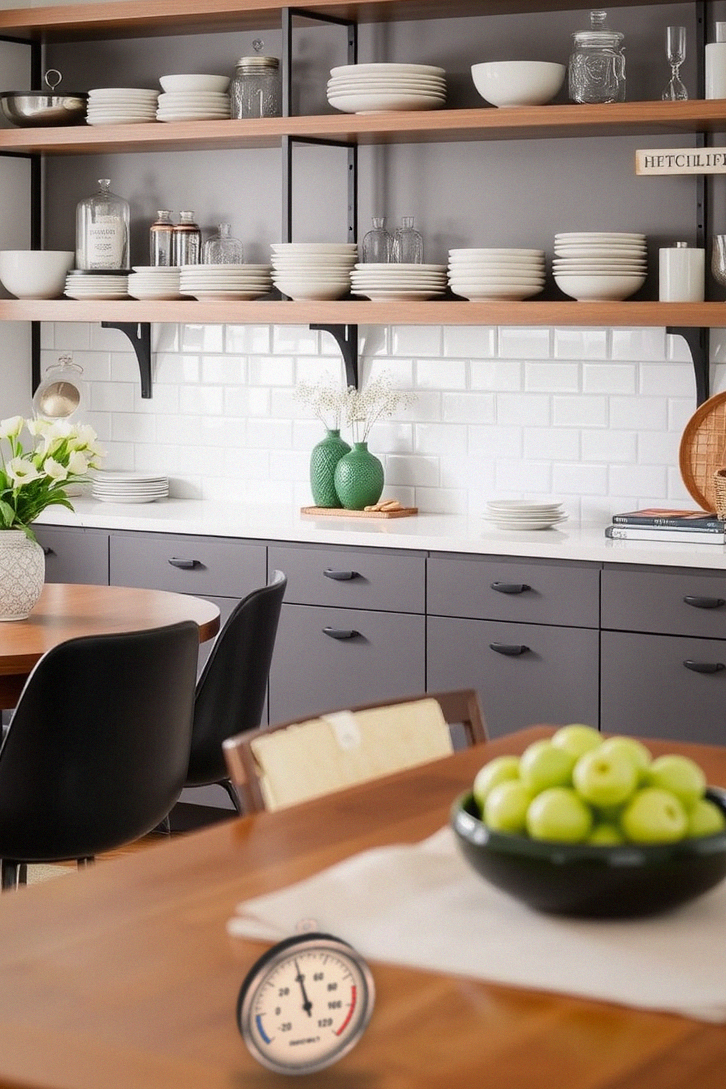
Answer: 40°F
